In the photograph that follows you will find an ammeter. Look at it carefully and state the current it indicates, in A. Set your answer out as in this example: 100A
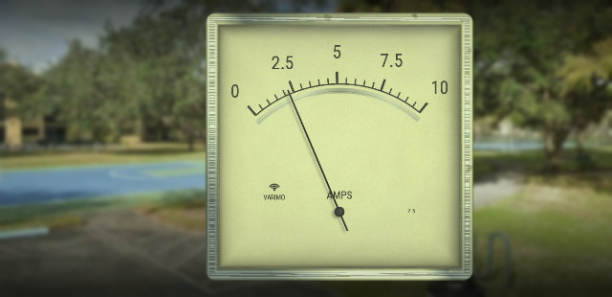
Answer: 2.25A
